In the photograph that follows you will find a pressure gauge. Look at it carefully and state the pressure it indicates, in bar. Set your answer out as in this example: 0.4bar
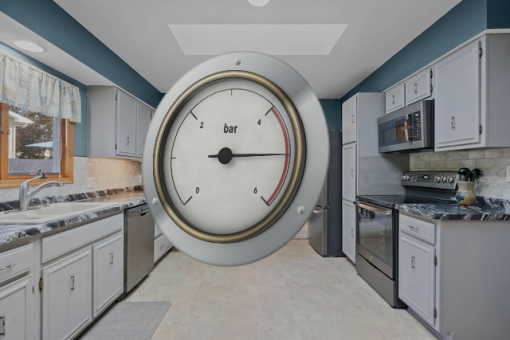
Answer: 5bar
